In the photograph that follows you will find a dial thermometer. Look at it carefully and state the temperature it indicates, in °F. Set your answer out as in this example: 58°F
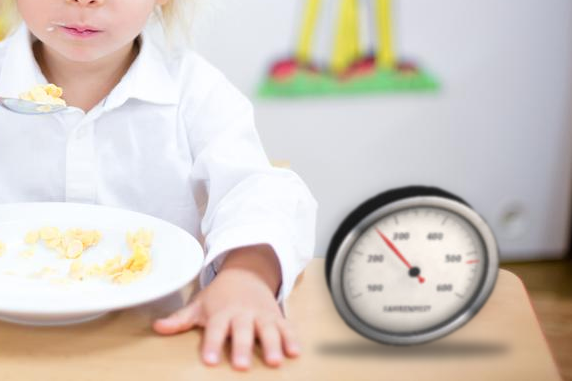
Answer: 260°F
